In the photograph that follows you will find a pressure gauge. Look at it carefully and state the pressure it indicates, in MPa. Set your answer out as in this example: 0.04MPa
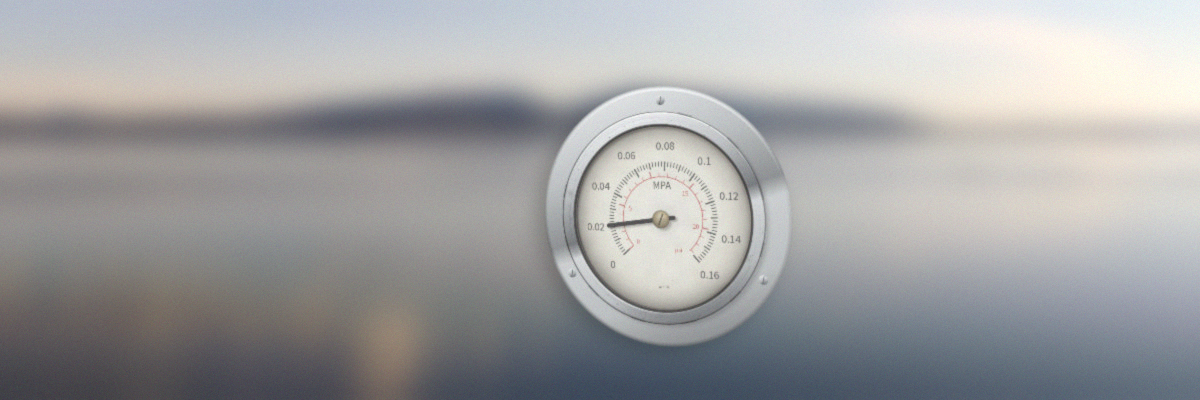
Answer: 0.02MPa
